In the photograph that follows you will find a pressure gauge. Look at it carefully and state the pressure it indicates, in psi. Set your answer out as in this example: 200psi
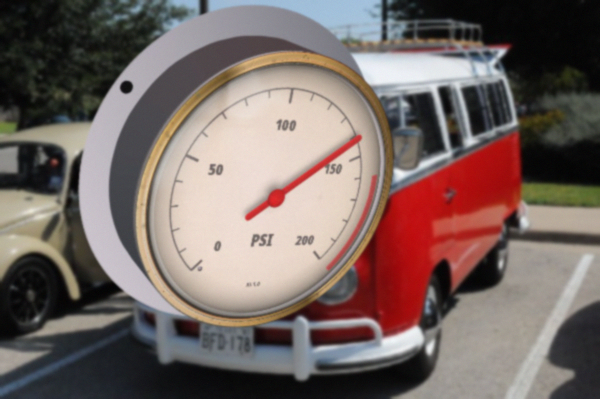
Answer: 140psi
